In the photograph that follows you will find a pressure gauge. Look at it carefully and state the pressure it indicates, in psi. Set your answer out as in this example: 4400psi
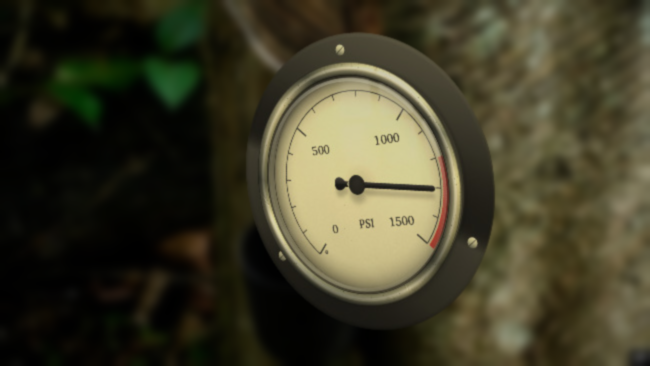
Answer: 1300psi
